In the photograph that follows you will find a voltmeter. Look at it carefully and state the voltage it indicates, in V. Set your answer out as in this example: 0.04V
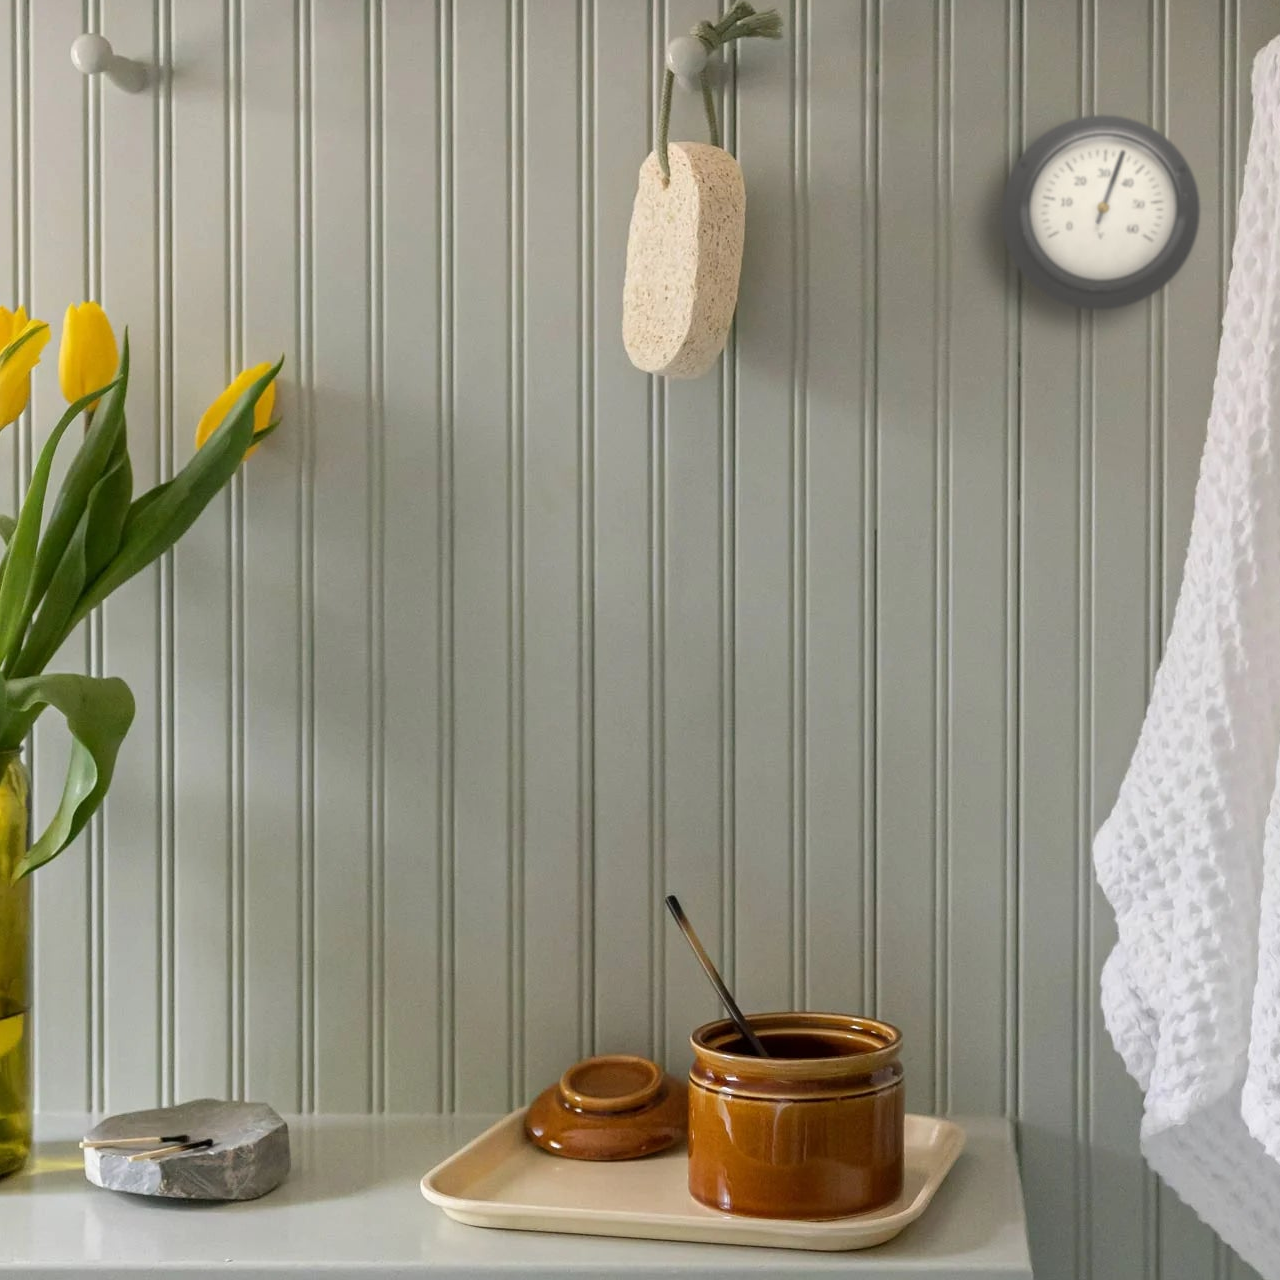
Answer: 34V
